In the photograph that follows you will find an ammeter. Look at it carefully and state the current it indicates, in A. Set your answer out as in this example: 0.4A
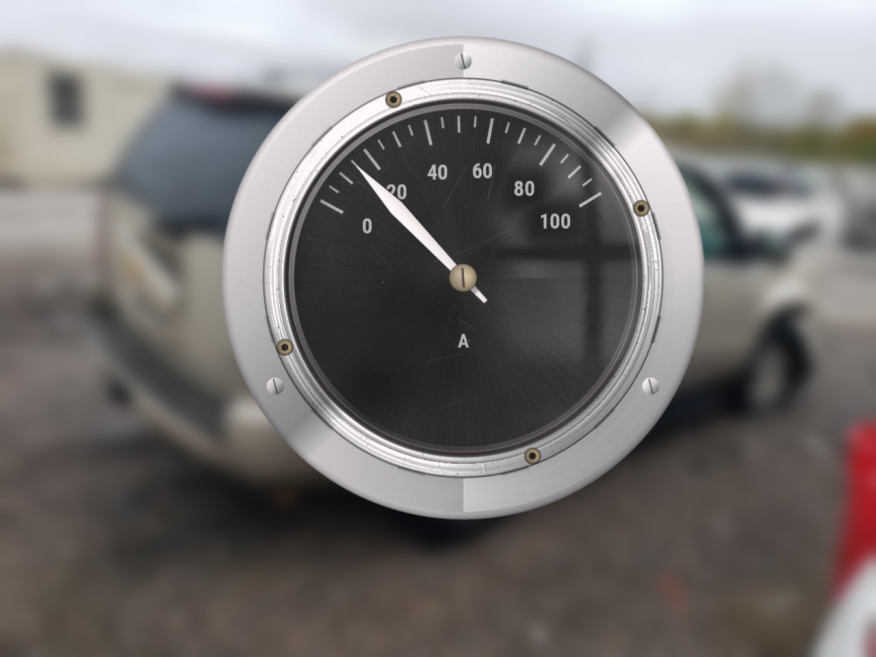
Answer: 15A
